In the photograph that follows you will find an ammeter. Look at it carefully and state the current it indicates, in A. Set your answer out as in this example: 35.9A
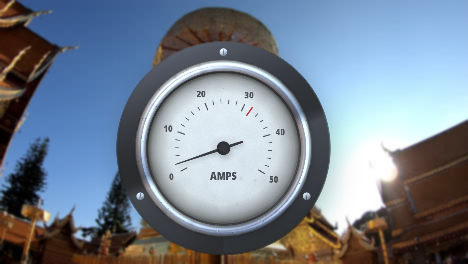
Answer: 2A
